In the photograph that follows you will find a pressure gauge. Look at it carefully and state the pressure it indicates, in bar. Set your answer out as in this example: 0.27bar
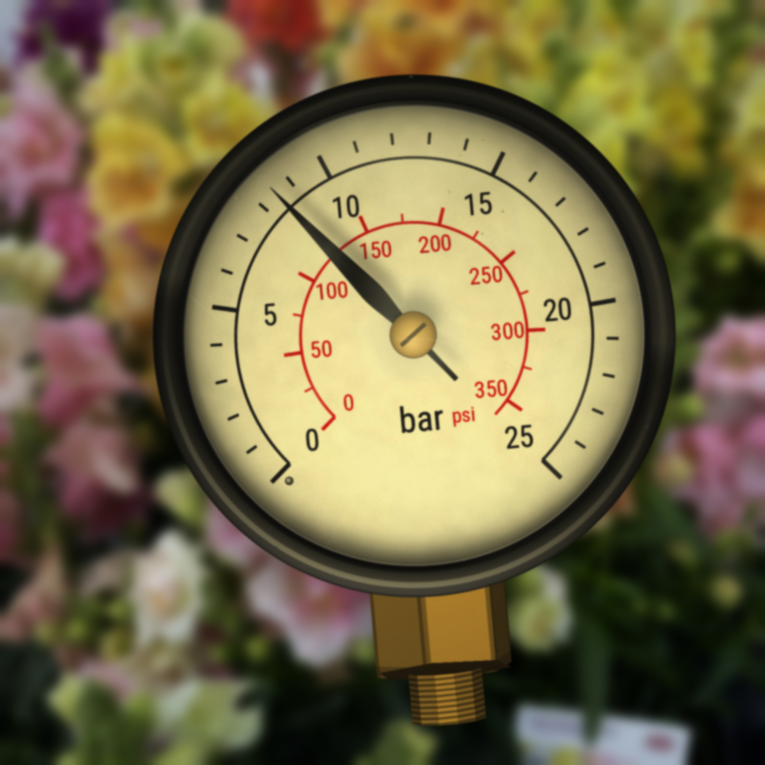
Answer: 8.5bar
